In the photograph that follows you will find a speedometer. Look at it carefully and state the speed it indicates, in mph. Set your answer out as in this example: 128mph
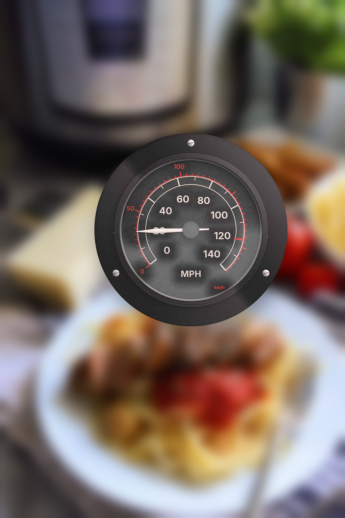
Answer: 20mph
